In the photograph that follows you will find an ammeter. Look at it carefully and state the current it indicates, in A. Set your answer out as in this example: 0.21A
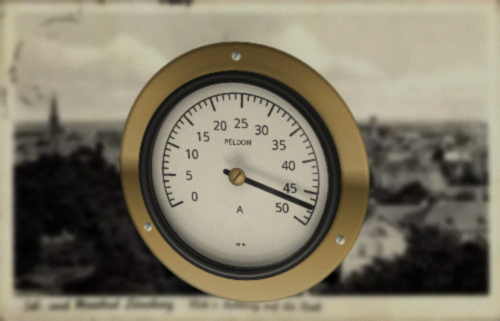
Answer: 47A
